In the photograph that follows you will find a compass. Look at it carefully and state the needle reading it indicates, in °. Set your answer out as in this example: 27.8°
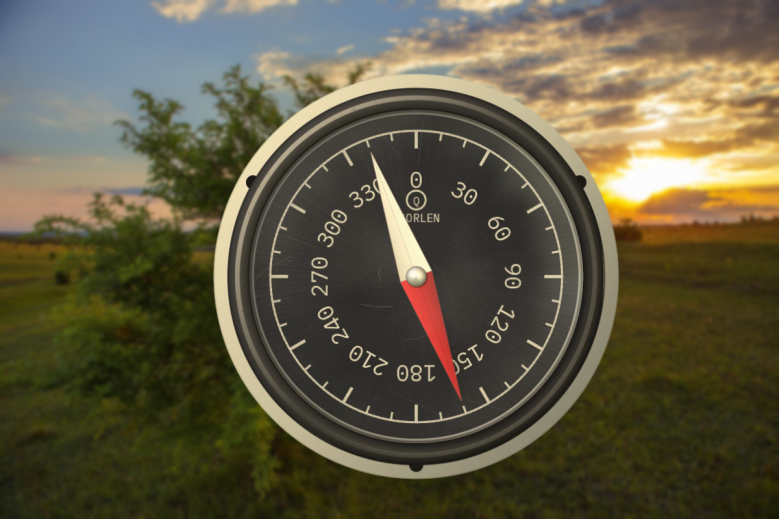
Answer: 160°
